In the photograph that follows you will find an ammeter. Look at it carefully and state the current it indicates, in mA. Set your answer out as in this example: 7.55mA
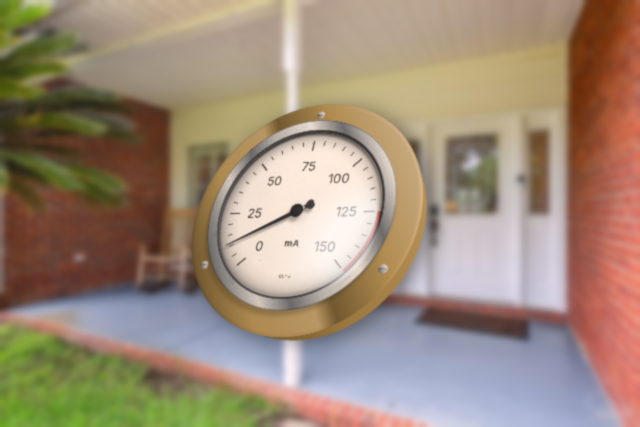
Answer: 10mA
